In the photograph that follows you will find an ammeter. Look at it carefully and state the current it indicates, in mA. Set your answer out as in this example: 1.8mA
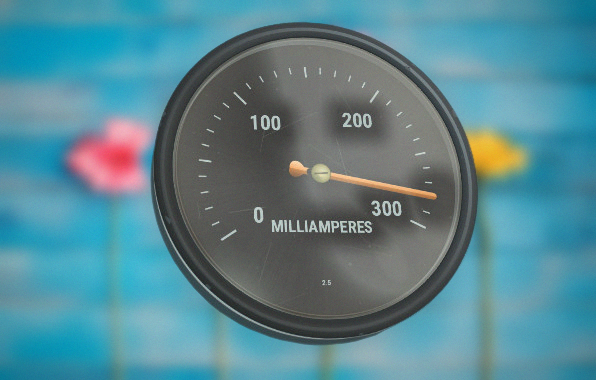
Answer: 280mA
